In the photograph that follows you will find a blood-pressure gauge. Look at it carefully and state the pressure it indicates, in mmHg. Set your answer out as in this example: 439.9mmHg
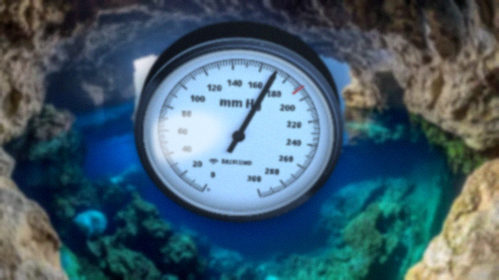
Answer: 170mmHg
